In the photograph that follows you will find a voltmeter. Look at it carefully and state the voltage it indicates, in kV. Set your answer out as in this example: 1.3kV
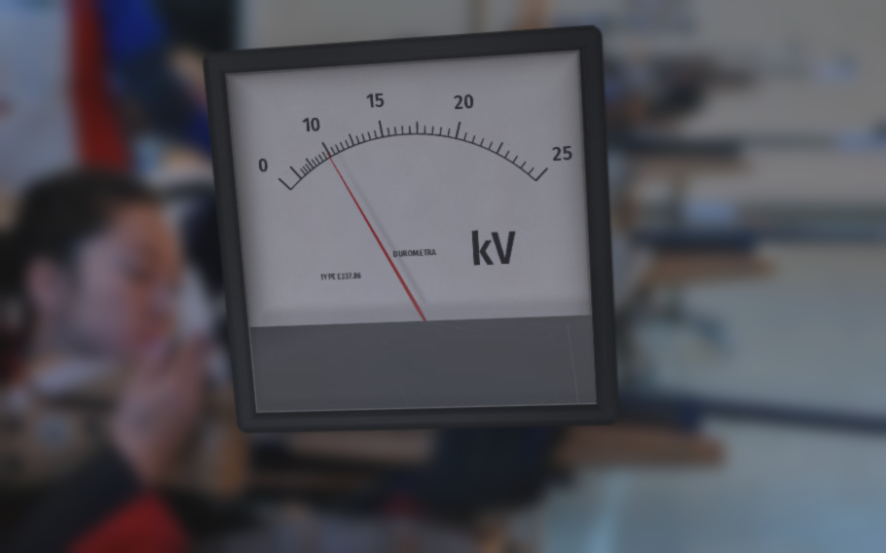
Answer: 10kV
